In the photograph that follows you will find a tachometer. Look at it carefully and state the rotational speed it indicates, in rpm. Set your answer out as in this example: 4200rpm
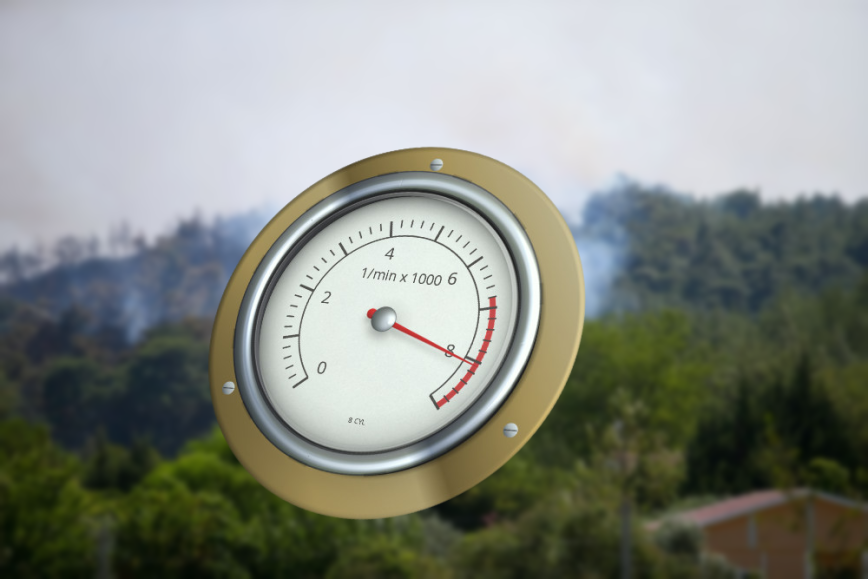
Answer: 8100rpm
